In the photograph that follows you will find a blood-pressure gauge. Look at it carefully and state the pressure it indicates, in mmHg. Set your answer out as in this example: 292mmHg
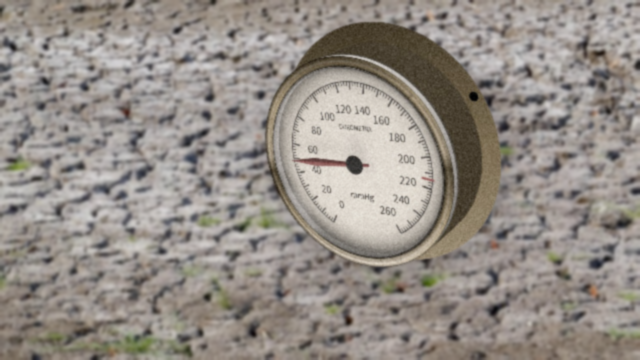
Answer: 50mmHg
